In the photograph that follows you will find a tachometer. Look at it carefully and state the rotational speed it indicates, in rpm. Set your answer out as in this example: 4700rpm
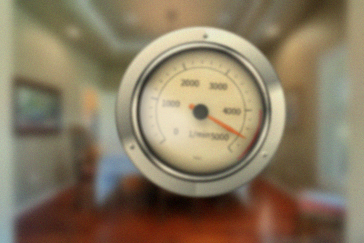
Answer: 4600rpm
